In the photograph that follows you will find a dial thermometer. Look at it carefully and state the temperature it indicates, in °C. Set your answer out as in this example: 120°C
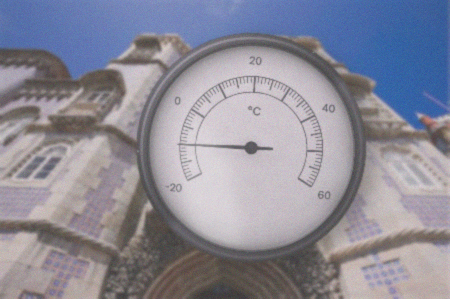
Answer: -10°C
